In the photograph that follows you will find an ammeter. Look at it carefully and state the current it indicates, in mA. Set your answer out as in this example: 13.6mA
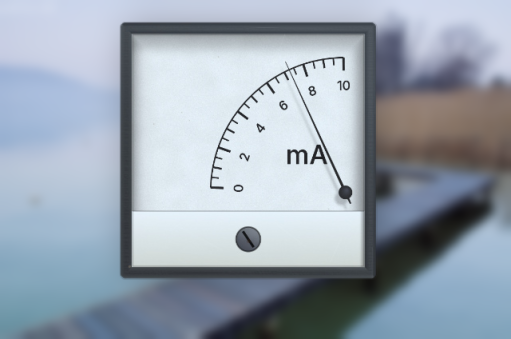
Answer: 7.25mA
